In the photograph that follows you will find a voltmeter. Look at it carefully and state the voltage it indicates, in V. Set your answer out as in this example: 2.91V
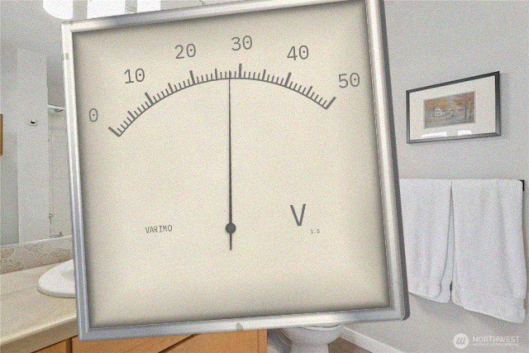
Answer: 28V
